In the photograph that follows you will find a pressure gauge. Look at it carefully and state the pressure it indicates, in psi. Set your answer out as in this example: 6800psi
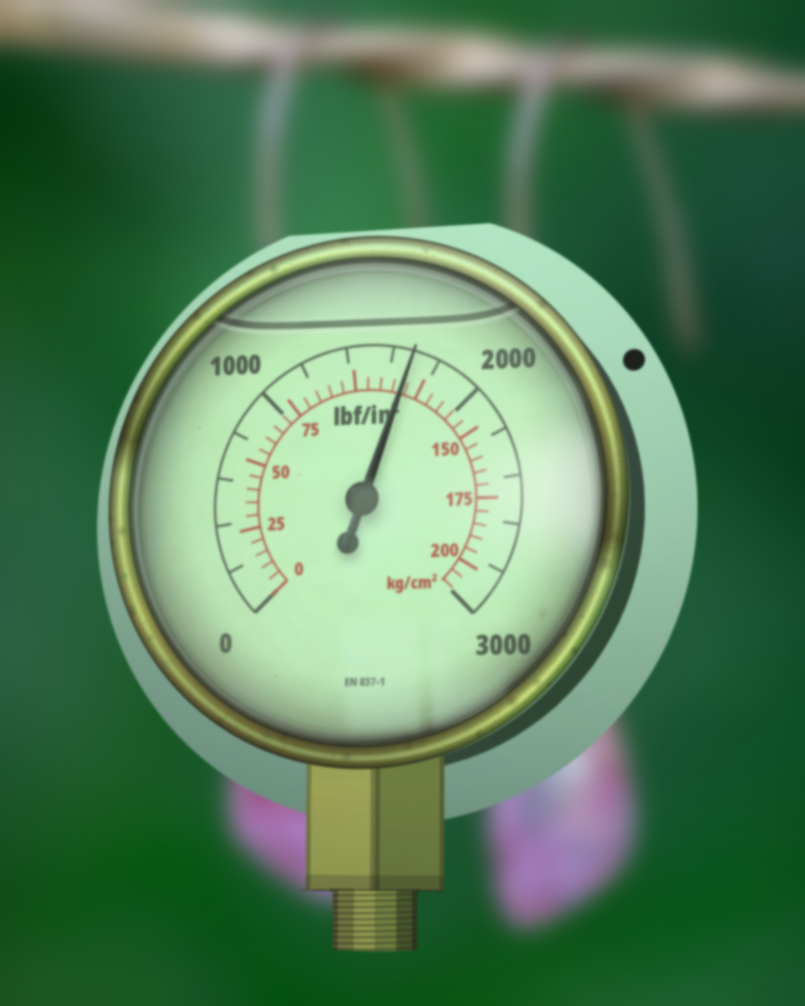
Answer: 1700psi
